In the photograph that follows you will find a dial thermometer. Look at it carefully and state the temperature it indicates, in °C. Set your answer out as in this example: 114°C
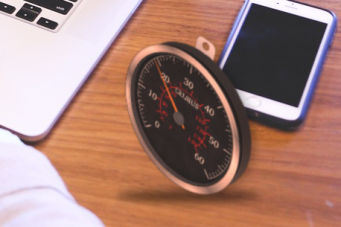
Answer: 20°C
